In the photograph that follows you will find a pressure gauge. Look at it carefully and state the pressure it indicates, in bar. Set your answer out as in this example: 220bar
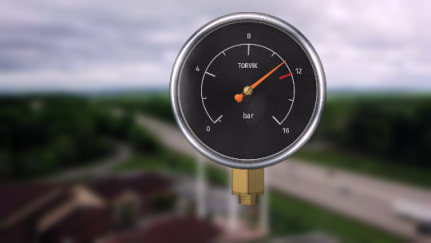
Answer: 11bar
